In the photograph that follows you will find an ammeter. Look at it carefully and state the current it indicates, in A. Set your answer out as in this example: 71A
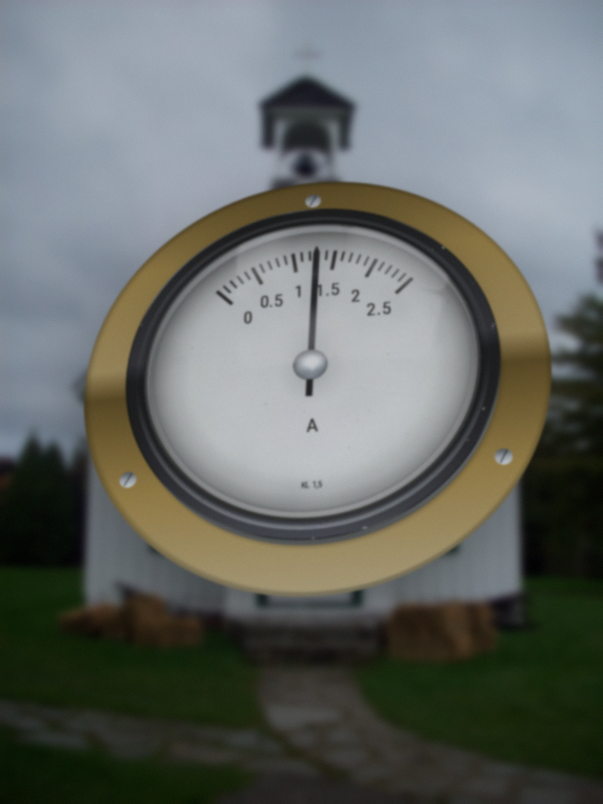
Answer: 1.3A
